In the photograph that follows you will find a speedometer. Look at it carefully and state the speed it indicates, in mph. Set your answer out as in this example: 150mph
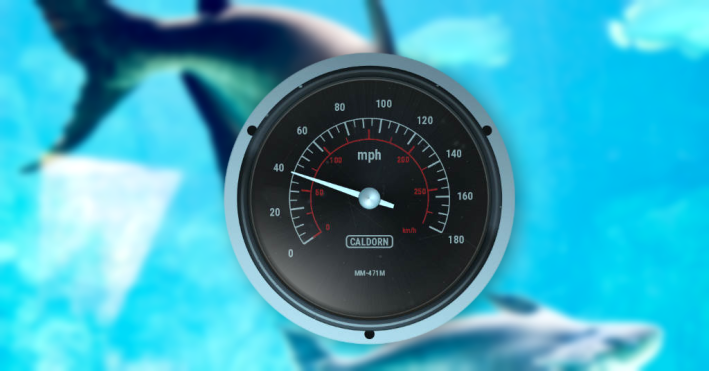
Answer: 40mph
